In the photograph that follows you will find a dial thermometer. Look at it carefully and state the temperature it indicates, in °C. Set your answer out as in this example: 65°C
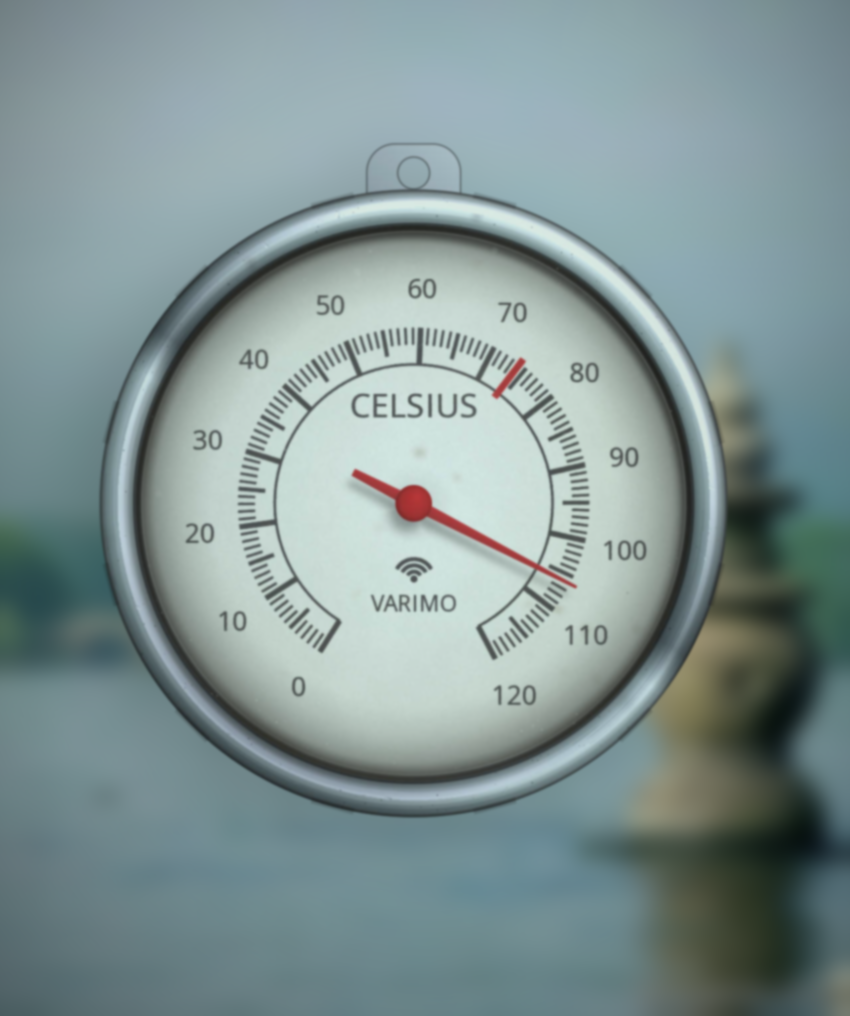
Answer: 106°C
